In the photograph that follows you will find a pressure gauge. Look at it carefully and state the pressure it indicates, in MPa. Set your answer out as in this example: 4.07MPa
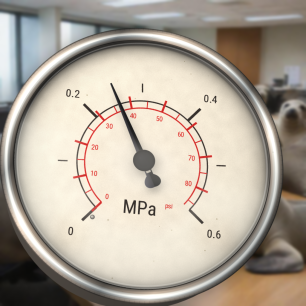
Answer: 0.25MPa
